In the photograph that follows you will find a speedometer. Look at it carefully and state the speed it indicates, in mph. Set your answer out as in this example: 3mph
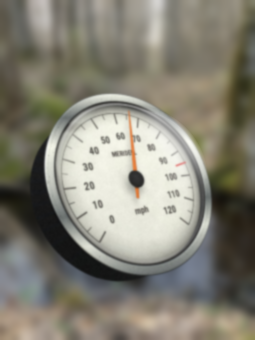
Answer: 65mph
